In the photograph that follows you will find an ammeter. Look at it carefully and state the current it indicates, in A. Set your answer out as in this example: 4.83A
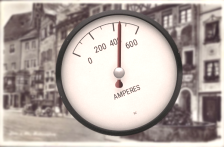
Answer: 450A
